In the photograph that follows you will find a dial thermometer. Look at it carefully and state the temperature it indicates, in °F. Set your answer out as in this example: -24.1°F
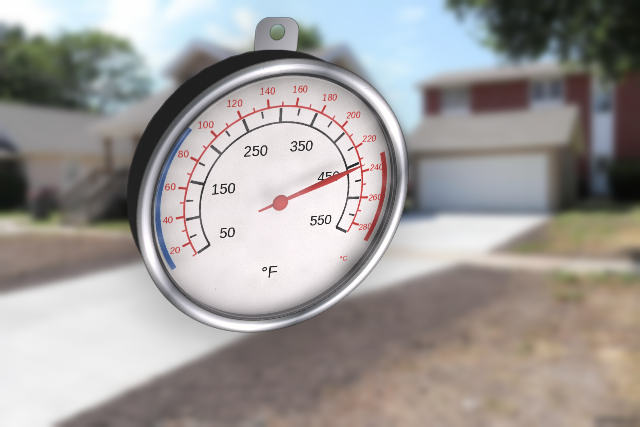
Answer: 450°F
